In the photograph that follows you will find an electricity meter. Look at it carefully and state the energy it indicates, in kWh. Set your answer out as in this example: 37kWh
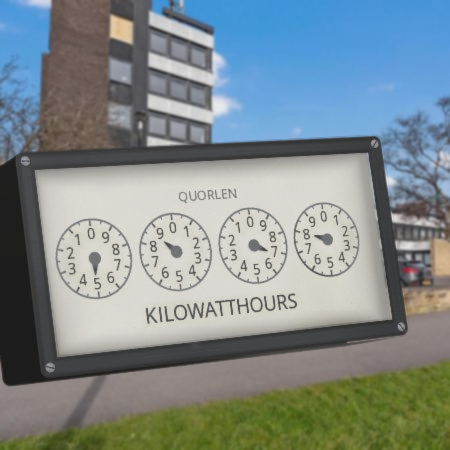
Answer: 4868kWh
